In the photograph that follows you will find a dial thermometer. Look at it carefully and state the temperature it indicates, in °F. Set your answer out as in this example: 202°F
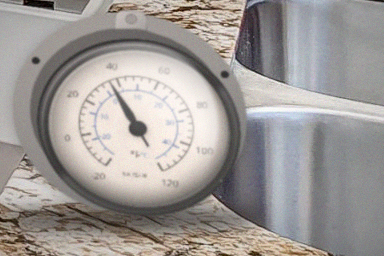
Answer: 36°F
